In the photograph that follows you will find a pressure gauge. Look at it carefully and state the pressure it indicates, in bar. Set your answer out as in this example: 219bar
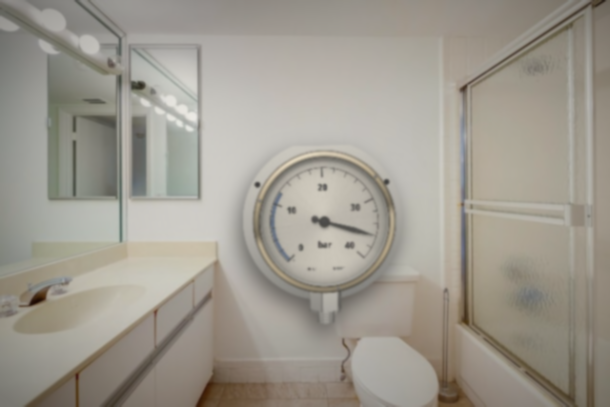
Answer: 36bar
